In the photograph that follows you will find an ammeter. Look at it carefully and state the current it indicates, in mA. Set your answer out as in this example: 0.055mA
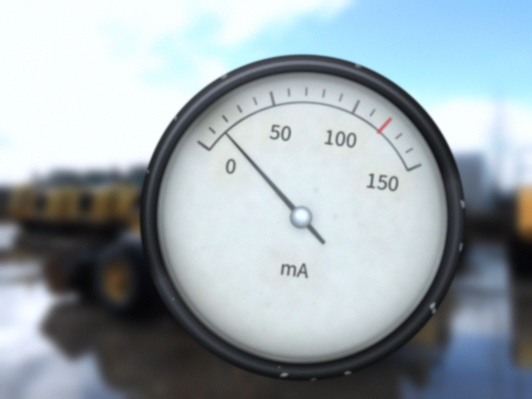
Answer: 15mA
